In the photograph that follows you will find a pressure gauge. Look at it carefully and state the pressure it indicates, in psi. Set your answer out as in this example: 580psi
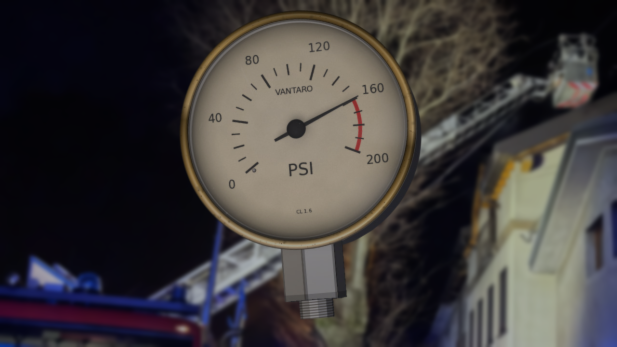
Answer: 160psi
